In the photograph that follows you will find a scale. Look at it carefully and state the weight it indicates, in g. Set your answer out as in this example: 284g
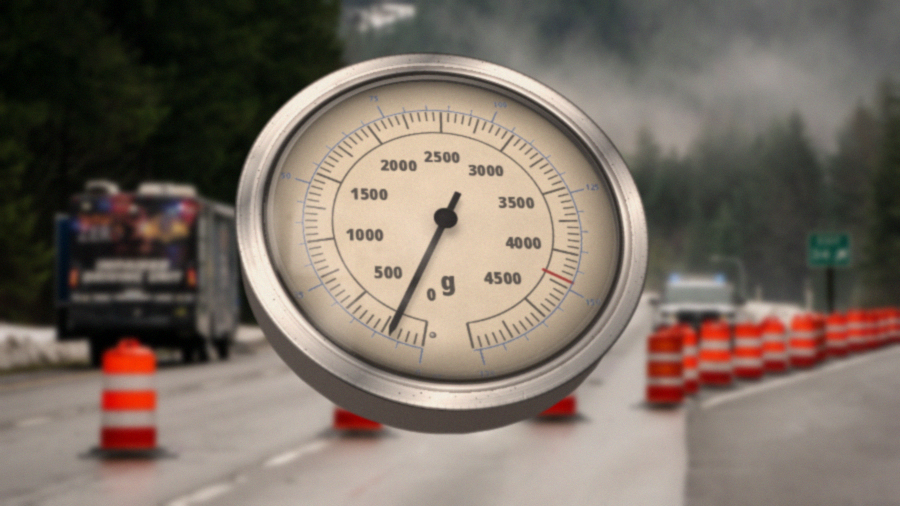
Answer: 200g
